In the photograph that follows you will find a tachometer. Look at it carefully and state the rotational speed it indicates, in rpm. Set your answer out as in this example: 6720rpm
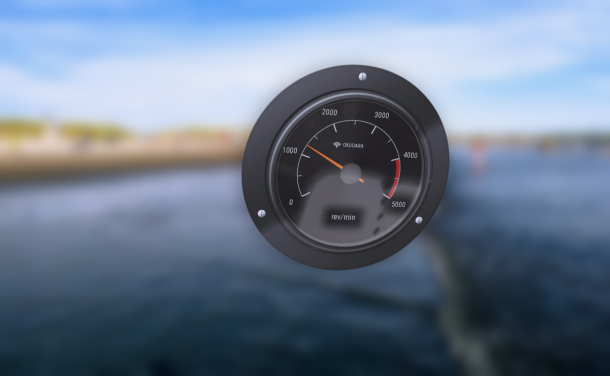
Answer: 1250rpm
